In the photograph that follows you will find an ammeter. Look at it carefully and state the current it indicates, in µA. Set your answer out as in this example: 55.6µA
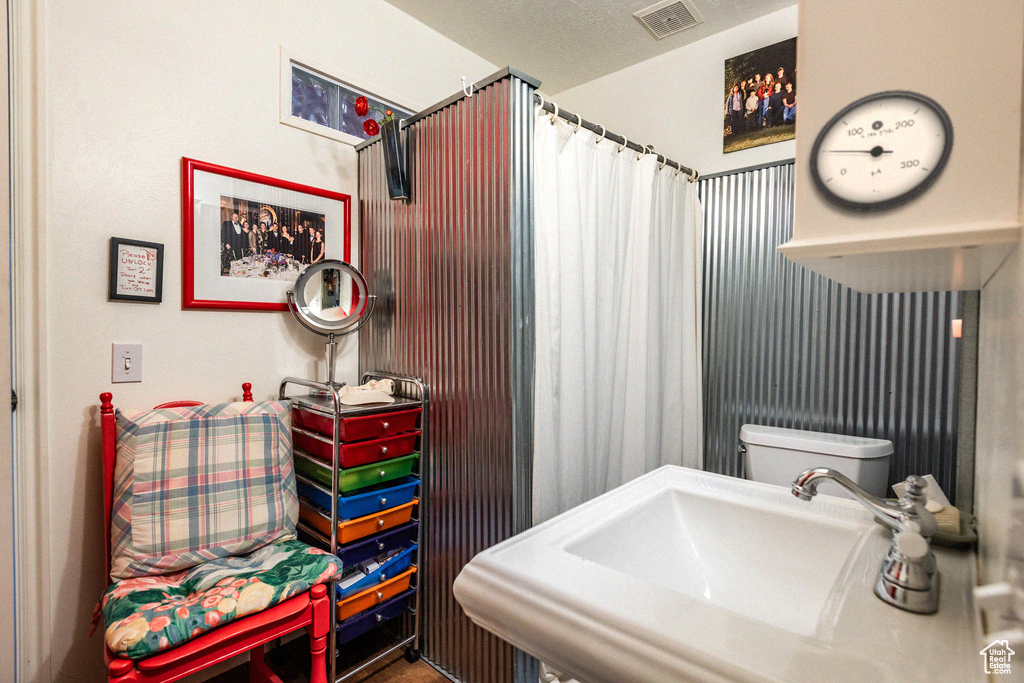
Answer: 50µA
